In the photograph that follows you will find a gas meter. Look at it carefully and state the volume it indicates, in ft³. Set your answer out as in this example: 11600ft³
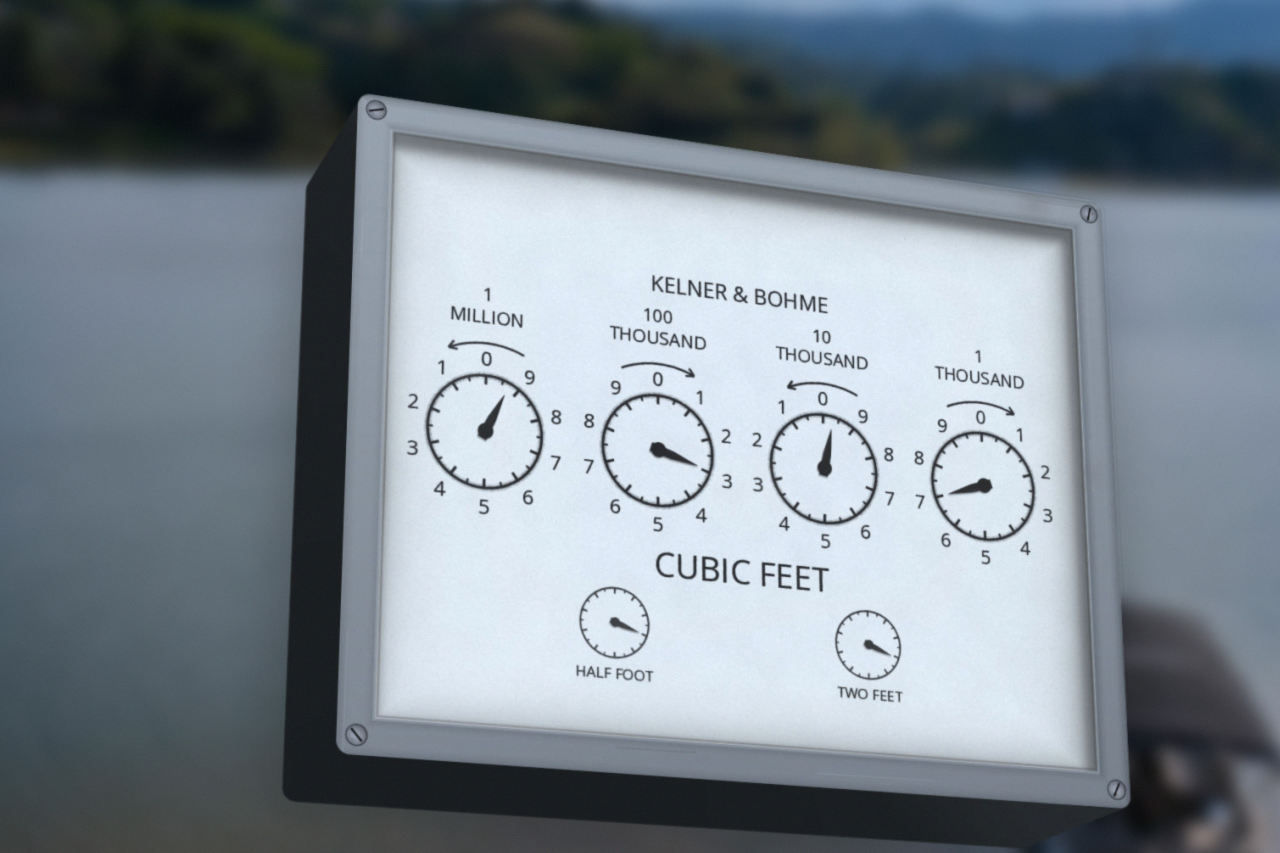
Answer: 929700ft³
